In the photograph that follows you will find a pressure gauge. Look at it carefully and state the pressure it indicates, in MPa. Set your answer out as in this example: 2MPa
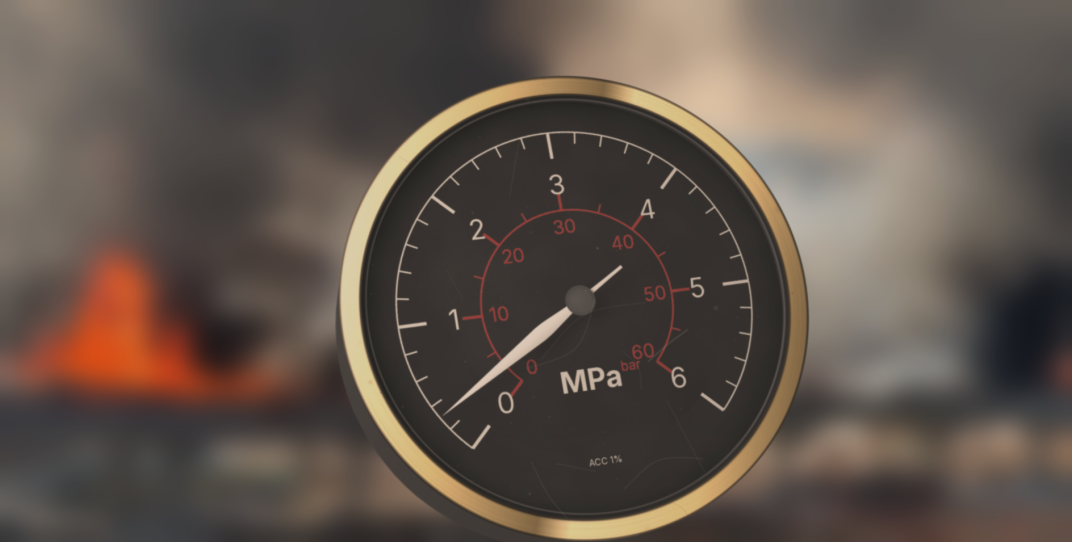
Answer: 0.3MPa
